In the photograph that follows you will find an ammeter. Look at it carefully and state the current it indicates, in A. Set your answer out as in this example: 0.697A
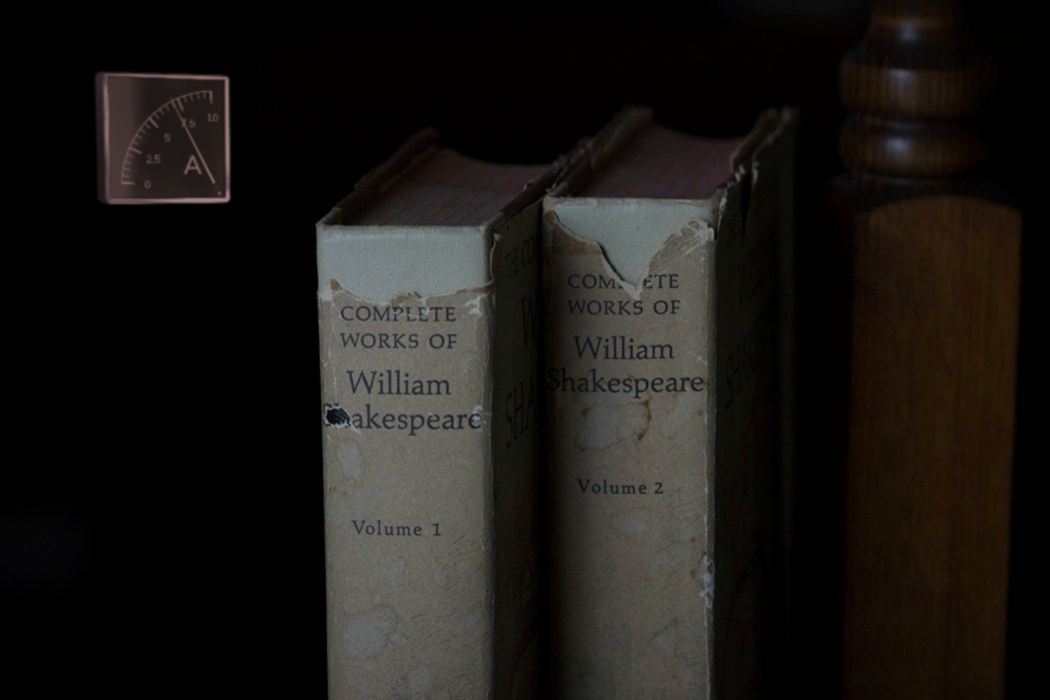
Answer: 7A
